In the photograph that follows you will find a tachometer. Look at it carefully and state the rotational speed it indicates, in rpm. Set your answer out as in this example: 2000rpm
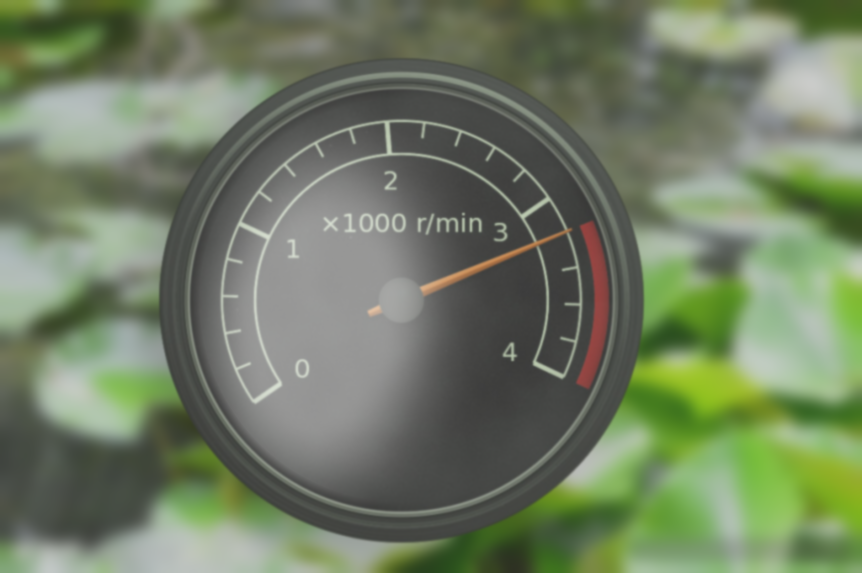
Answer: 3200rpm
